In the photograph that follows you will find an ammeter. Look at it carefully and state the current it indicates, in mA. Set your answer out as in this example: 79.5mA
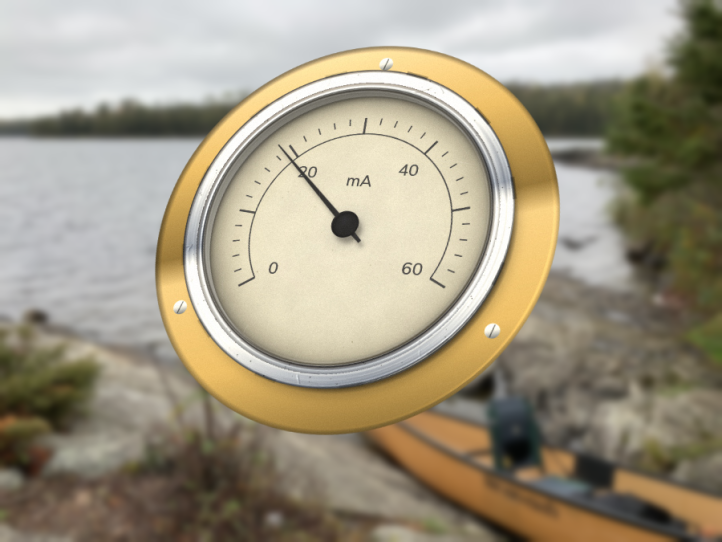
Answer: 19mA
